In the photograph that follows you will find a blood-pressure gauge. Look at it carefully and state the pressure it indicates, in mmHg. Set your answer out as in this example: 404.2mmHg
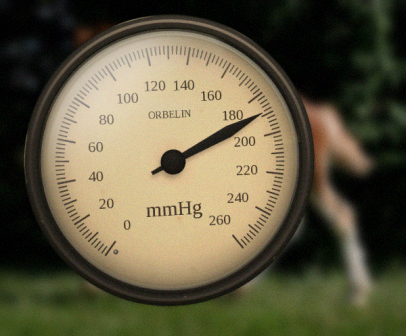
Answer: 188mmHg
